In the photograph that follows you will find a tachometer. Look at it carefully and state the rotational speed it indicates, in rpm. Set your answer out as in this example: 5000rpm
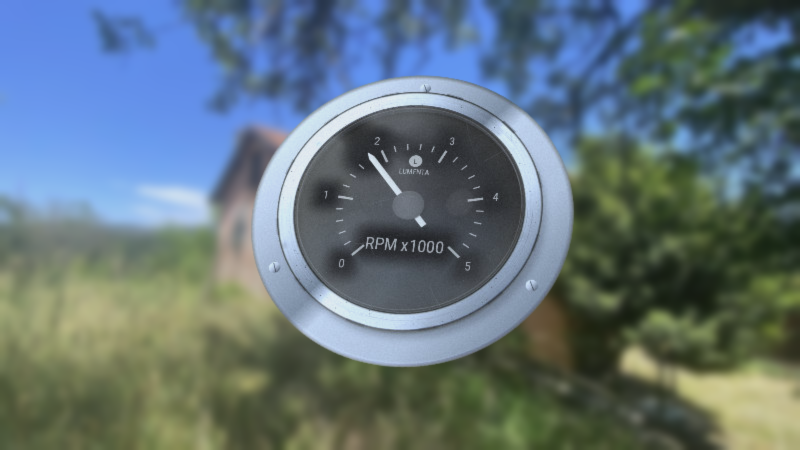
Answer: 1800rpm
